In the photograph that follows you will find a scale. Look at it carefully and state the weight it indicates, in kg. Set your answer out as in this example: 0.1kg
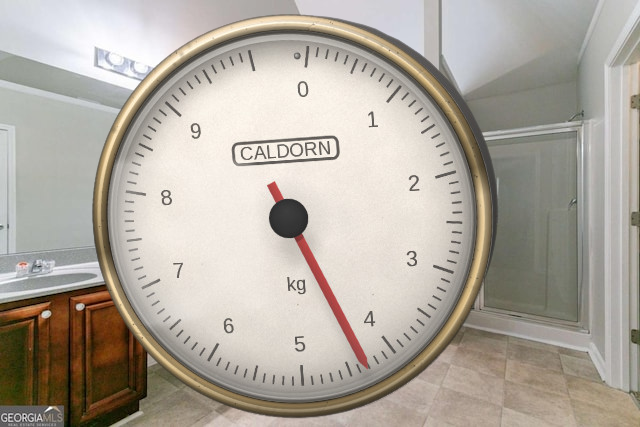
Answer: 4.3kg
